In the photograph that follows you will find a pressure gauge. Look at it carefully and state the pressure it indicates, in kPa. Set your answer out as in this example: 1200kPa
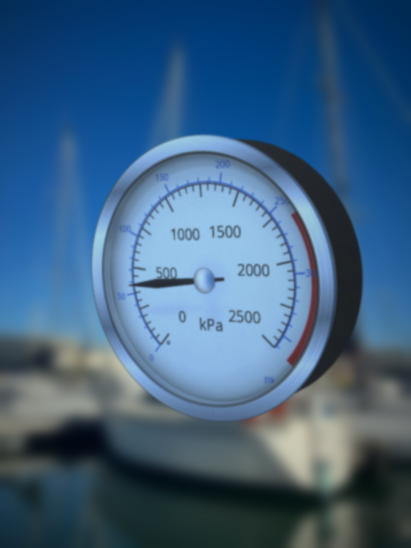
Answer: 400kPa
